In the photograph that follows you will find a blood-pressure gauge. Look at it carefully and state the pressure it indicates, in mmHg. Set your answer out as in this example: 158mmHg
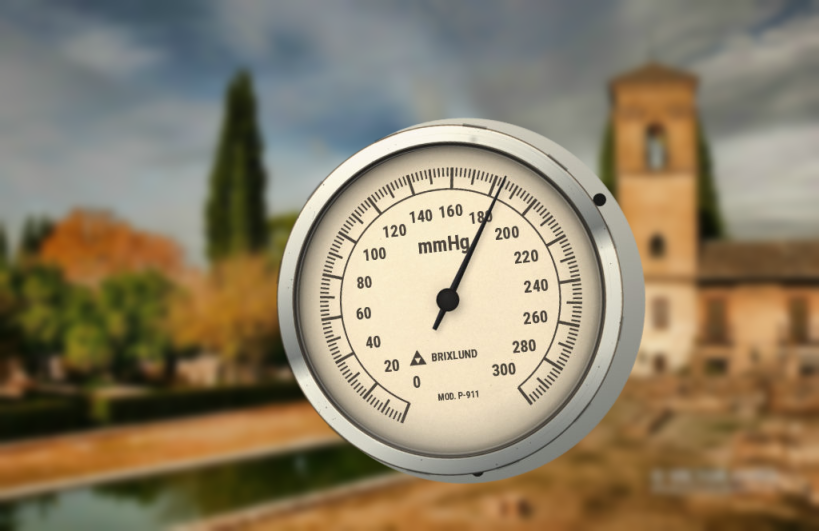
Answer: 184mmHg
